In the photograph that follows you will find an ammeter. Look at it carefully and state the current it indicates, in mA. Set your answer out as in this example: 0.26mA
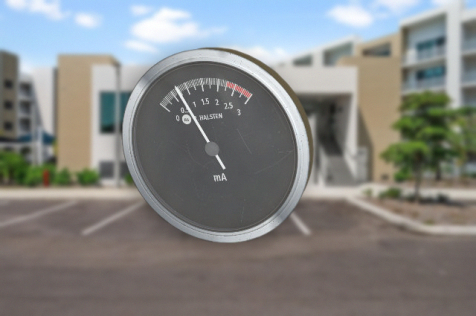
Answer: 0.75mA
